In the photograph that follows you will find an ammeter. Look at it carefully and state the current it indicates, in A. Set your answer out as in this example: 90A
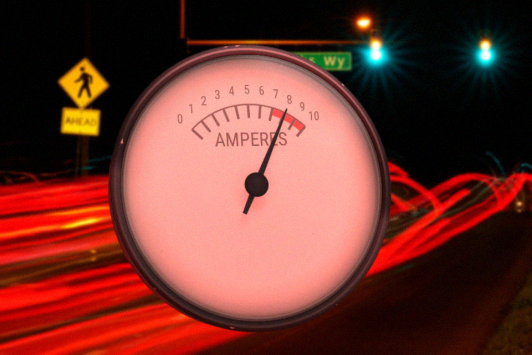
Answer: 8A
